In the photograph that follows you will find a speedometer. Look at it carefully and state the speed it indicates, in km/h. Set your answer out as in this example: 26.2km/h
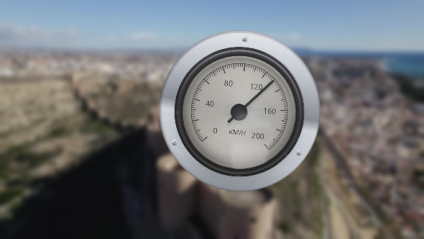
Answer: 130km/h
